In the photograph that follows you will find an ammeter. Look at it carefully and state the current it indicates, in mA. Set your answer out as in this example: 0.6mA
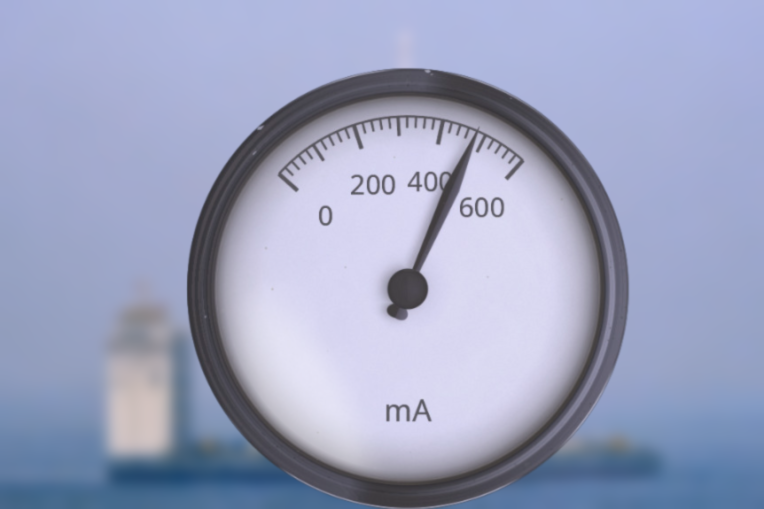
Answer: 480mA
